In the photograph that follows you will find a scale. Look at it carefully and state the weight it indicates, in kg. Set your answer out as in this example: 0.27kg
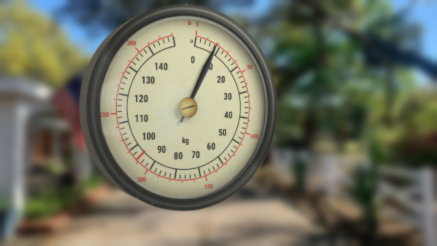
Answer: 8kg
